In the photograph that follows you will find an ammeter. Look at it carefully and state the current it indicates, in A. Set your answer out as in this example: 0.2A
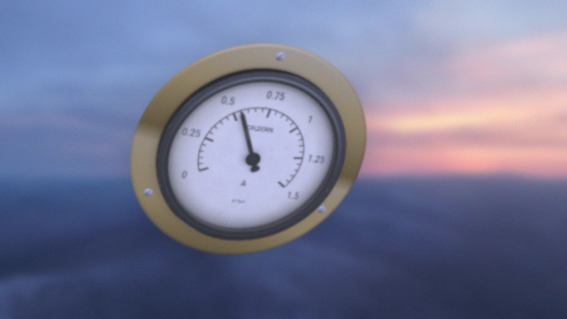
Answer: 0.55A
